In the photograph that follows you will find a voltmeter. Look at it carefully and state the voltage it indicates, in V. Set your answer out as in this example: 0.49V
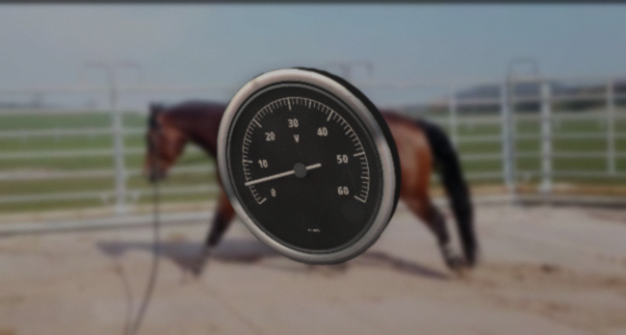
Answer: 5V
